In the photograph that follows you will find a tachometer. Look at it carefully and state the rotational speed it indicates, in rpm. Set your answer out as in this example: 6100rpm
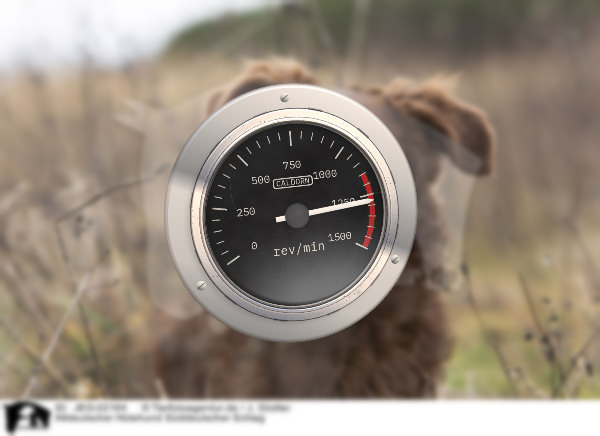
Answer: 1275rpm
